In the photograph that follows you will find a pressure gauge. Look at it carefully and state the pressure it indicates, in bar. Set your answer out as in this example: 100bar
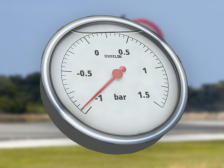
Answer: -0.95bar
